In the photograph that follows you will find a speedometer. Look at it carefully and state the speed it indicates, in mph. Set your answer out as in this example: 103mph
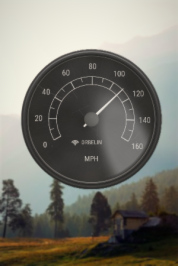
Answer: 110mph
